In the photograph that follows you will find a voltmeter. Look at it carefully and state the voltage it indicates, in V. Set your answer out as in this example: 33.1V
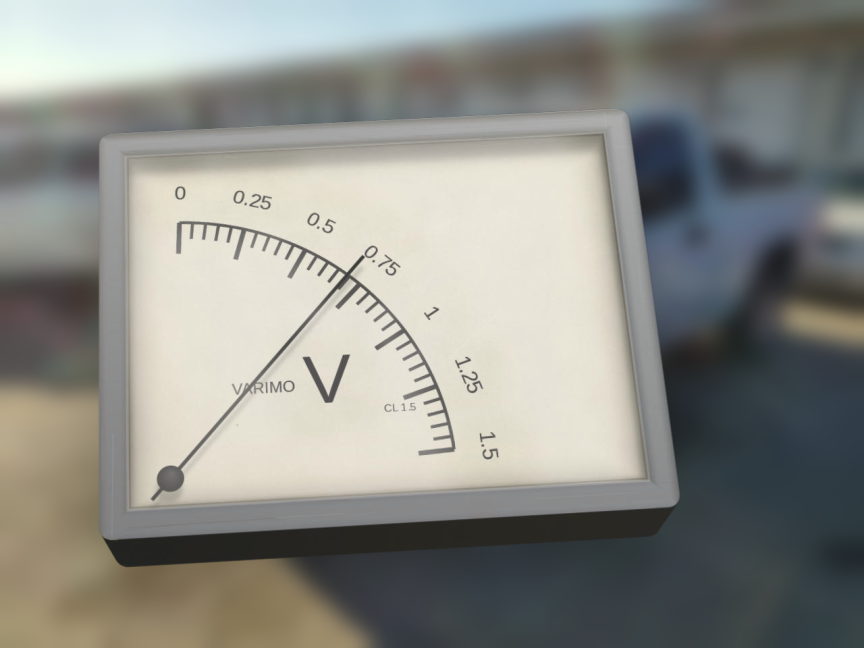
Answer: 0.7V
